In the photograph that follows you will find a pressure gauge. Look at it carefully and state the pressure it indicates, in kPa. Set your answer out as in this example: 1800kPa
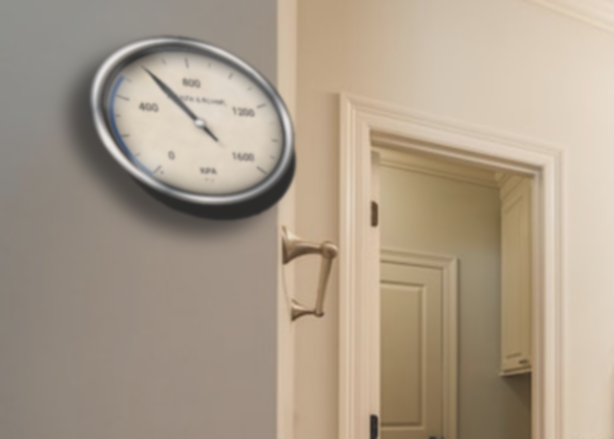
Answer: 600kPa
